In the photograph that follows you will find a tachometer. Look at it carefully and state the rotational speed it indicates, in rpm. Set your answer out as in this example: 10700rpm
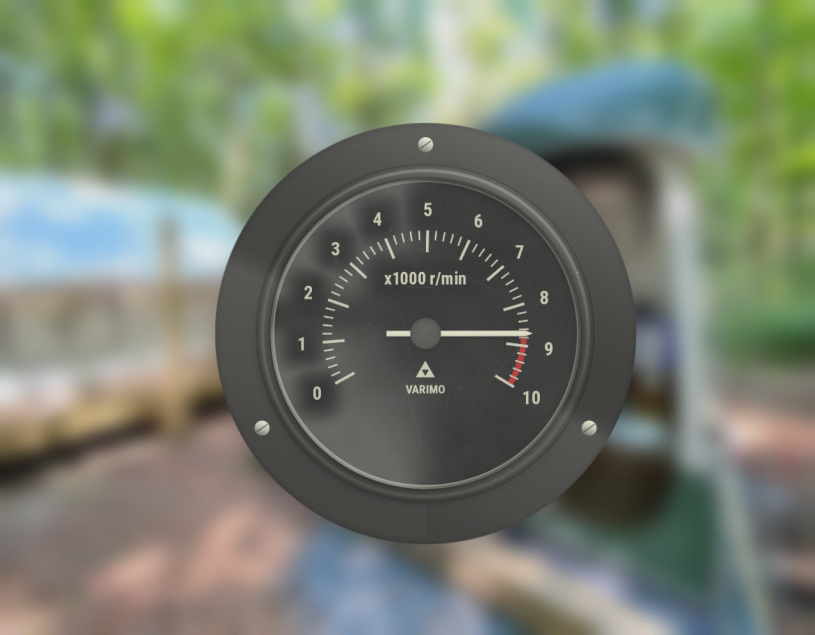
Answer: 8700rpm
